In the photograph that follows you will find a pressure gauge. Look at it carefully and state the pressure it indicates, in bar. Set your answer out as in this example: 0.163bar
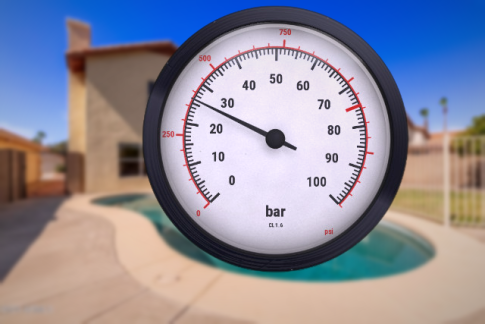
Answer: 26bar
